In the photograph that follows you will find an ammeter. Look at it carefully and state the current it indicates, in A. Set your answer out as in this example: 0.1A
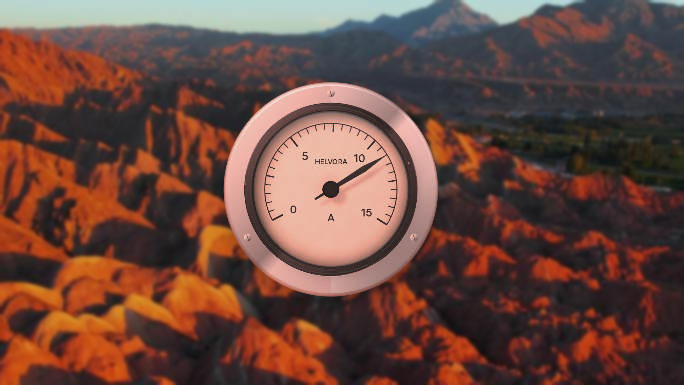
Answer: 11A
